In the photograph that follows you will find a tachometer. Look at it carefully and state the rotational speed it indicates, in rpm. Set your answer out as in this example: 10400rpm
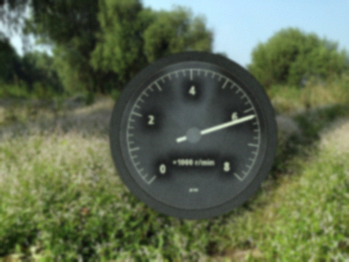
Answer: 6200rpm
